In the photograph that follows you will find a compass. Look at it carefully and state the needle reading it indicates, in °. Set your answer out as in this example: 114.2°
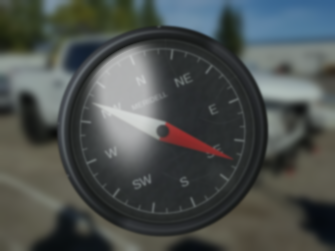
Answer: 135°
